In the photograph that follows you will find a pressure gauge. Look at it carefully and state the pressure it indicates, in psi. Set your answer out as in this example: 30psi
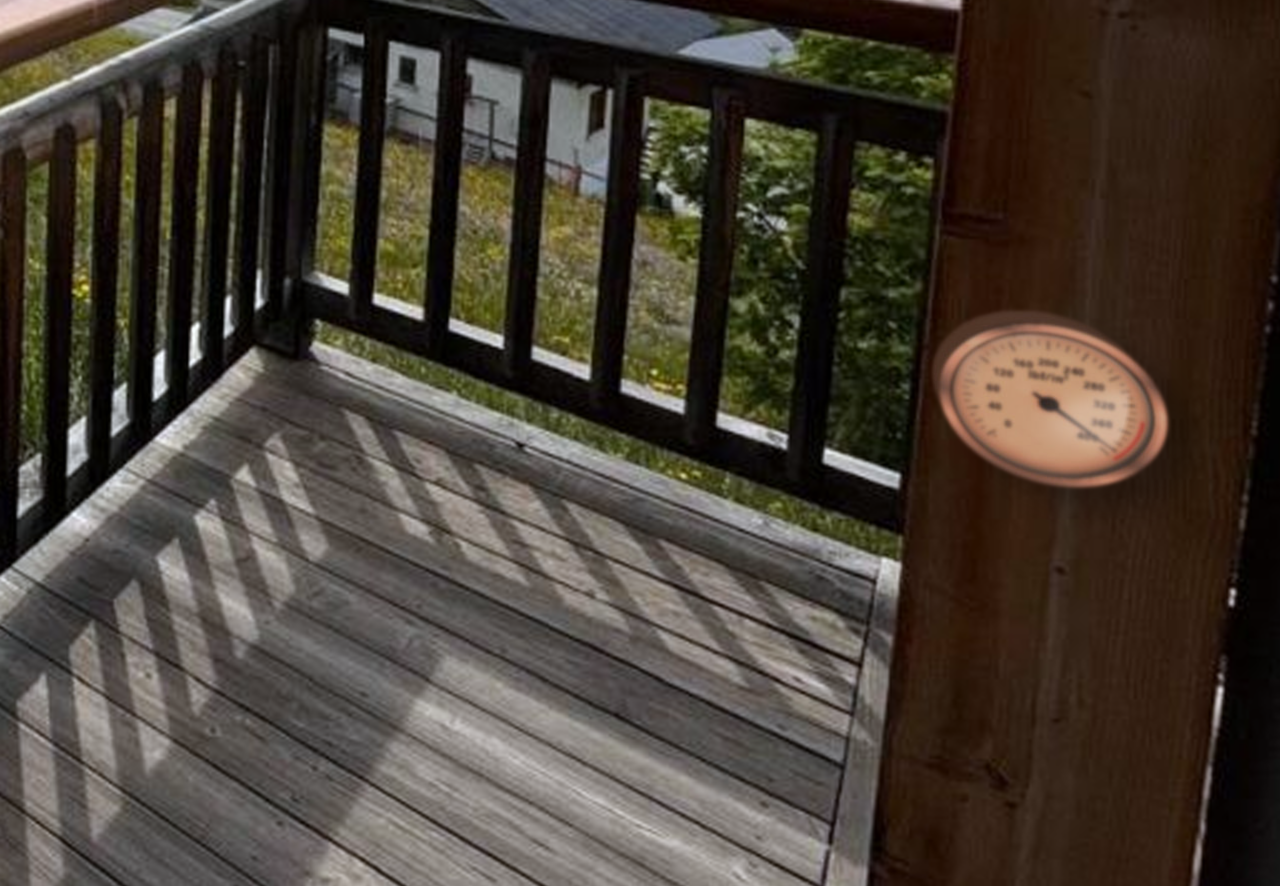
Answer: 390psi
